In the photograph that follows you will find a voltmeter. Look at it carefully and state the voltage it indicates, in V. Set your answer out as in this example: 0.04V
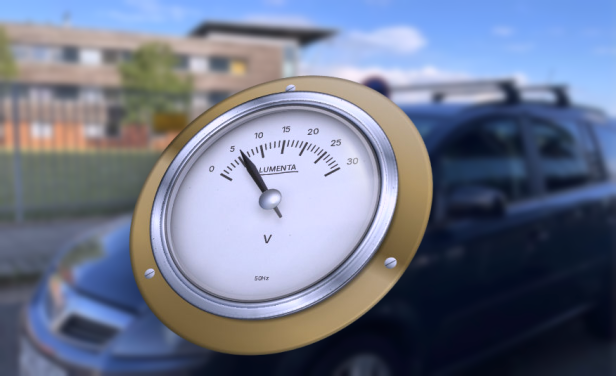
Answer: 6V
